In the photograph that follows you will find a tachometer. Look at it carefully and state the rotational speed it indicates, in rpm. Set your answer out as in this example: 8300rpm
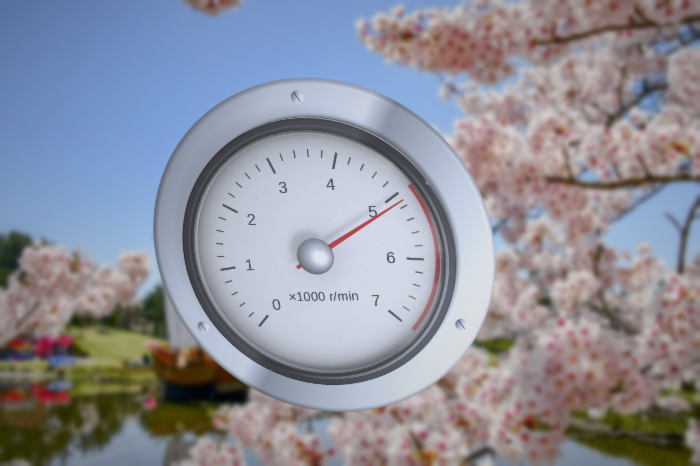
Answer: 5100rpm
